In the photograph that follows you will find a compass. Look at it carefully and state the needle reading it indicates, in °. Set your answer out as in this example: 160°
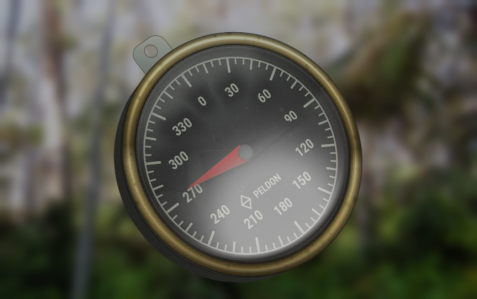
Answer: 275°
